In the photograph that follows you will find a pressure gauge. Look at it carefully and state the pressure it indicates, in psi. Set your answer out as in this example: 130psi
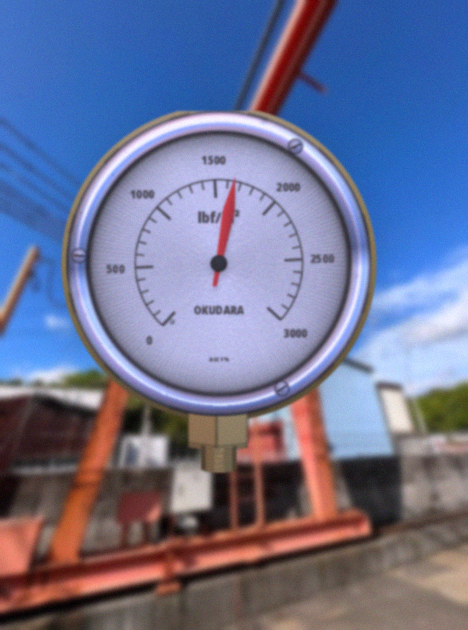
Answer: 1650psi
